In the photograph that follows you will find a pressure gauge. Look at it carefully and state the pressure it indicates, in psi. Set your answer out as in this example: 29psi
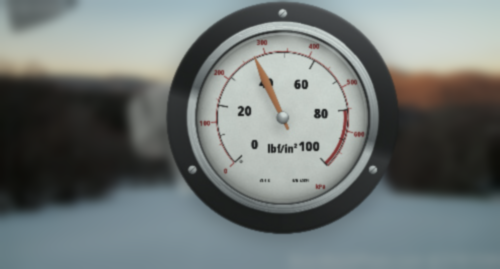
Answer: 40psi
